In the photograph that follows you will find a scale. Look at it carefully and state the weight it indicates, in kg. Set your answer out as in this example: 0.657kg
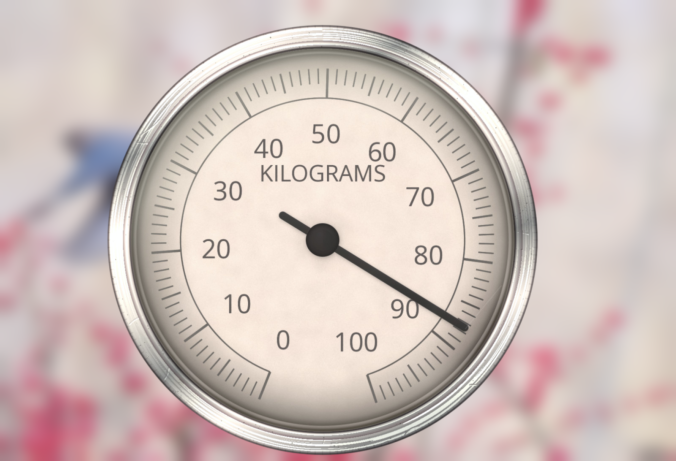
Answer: 87.5kg
